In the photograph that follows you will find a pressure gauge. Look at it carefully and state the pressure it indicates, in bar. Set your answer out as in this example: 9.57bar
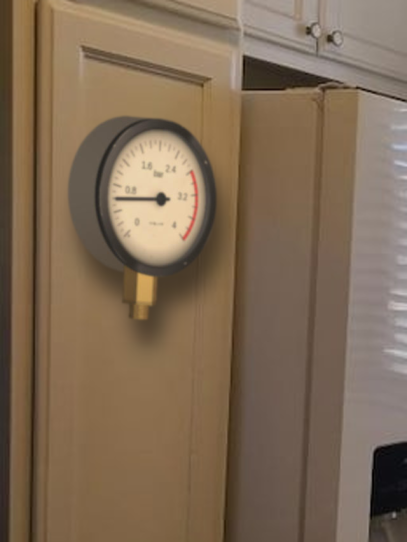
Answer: 0.6bar
